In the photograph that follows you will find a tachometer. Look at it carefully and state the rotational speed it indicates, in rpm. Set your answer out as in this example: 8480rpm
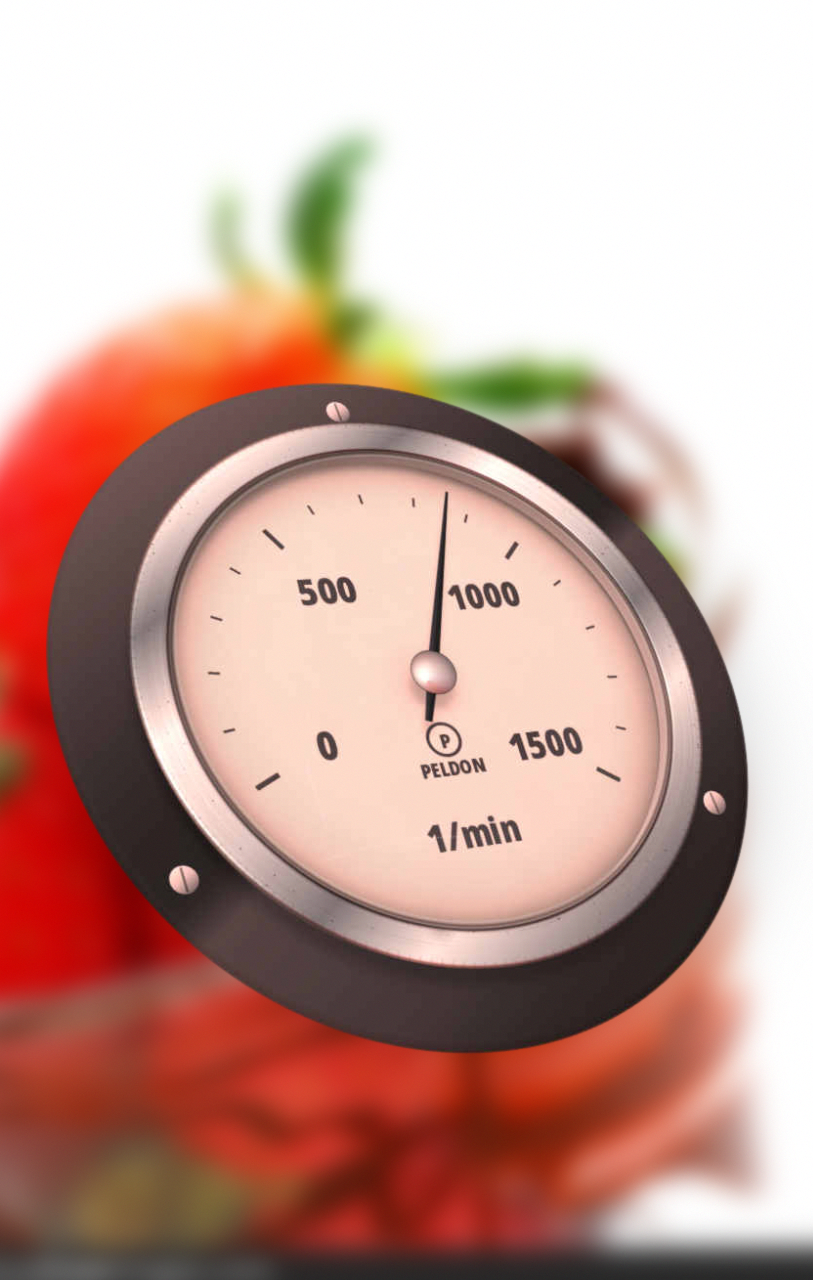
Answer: 850rpm
